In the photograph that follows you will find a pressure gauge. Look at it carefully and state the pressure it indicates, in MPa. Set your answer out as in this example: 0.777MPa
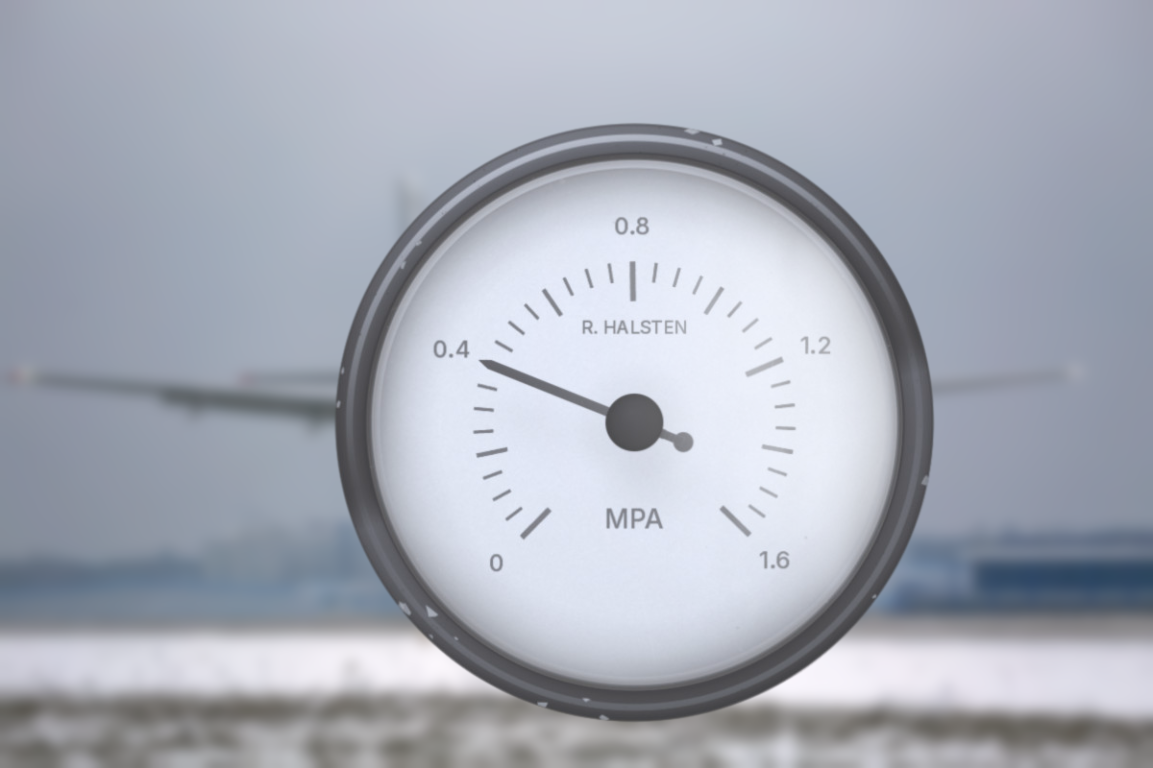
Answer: 0.4MPa
